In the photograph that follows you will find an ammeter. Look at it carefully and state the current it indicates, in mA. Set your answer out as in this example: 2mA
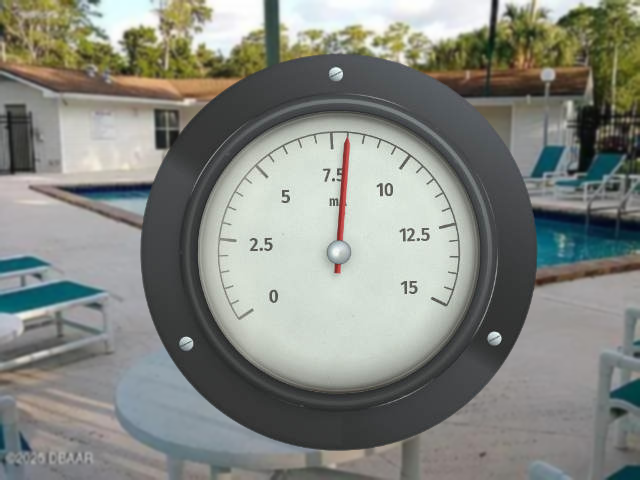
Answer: 8mA
